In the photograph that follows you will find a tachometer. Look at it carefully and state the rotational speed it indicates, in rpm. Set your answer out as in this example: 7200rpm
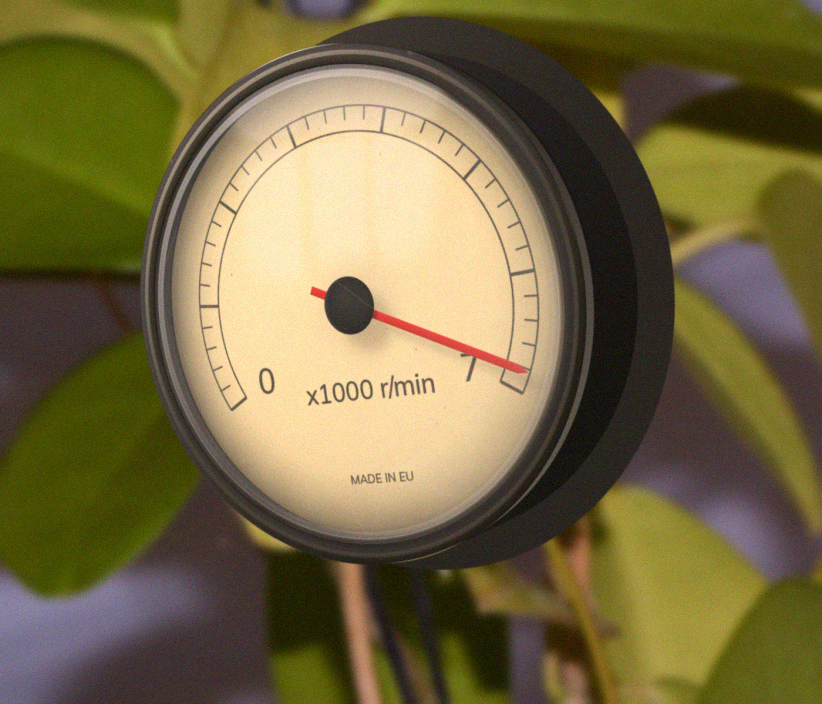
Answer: 6800rpm
